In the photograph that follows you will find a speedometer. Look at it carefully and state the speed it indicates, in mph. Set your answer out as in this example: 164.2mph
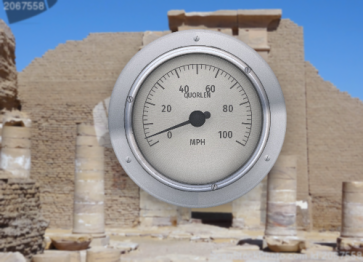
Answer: 4mph
